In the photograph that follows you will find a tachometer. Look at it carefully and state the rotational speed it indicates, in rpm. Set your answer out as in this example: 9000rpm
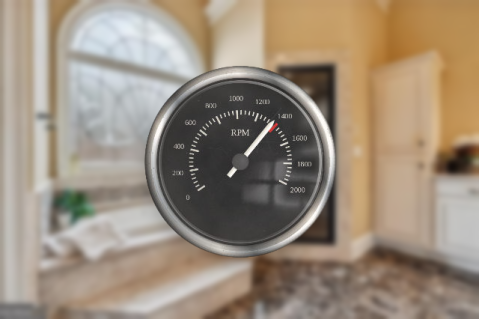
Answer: 1360rpm
